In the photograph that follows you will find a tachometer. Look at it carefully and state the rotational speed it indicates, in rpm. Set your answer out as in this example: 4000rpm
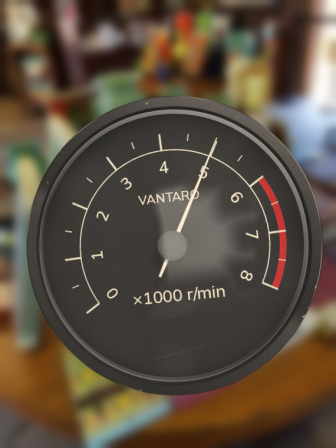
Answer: 5000rpm
